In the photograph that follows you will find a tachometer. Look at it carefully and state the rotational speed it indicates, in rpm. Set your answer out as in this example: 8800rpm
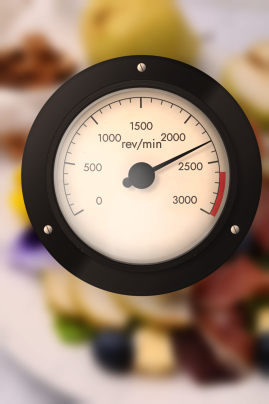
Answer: 2300rpm
